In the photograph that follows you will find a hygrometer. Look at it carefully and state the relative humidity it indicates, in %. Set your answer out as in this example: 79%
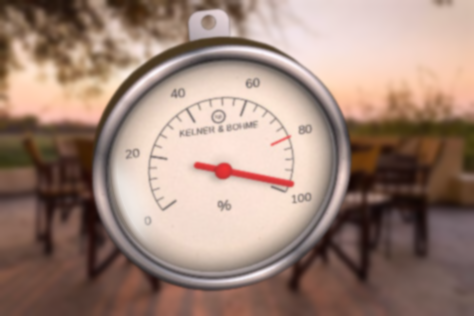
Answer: 96%
